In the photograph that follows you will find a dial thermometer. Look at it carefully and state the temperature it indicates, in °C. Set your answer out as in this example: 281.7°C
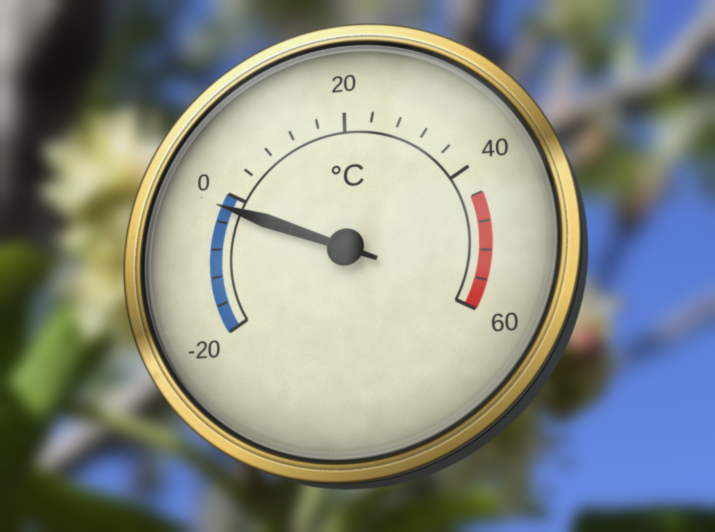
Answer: -2°C
